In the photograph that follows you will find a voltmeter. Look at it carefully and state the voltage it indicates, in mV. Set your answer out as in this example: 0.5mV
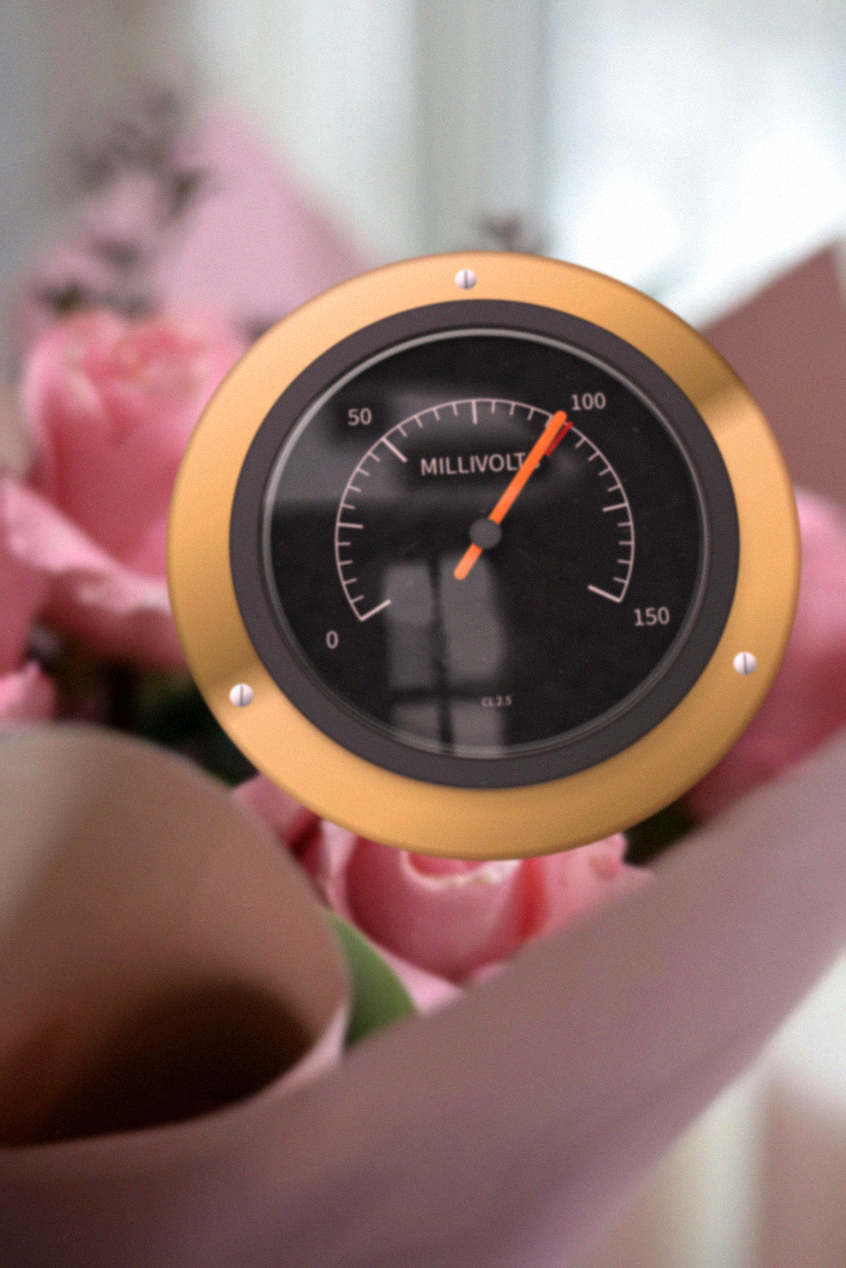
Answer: 97.5mV
